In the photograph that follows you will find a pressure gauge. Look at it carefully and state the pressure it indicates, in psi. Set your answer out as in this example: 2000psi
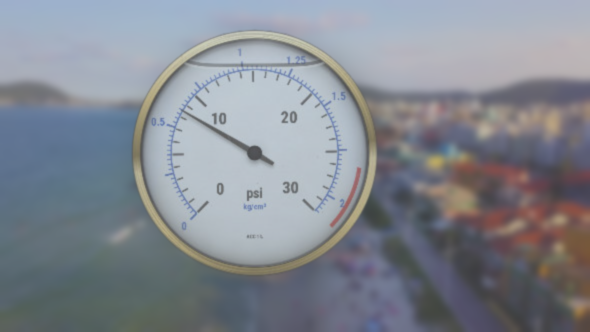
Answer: 8.5psi
